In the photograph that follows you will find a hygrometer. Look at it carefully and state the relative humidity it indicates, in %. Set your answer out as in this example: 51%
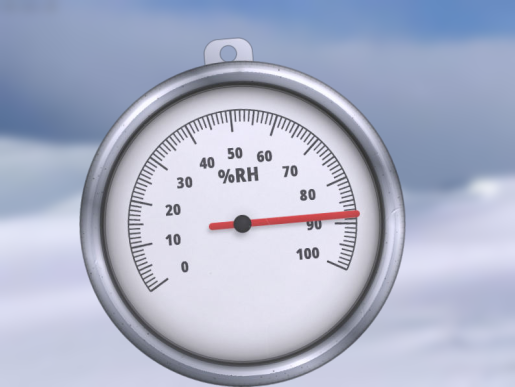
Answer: 88%
